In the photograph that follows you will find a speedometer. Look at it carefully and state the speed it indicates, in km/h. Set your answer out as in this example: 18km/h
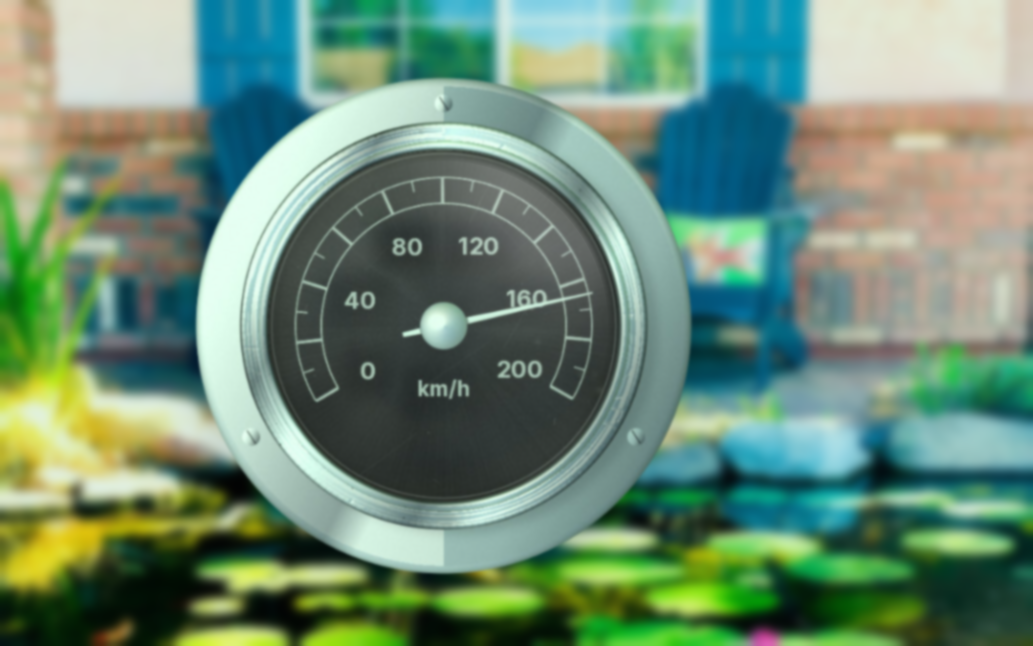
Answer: 165km/h
